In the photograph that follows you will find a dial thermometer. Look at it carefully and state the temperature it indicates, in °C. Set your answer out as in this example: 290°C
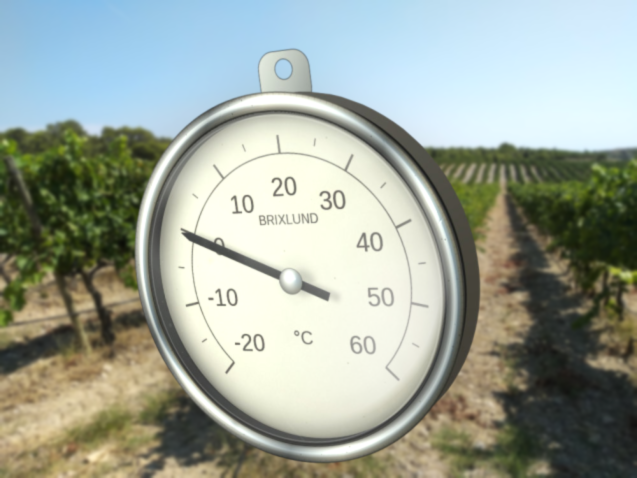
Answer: 0°C
